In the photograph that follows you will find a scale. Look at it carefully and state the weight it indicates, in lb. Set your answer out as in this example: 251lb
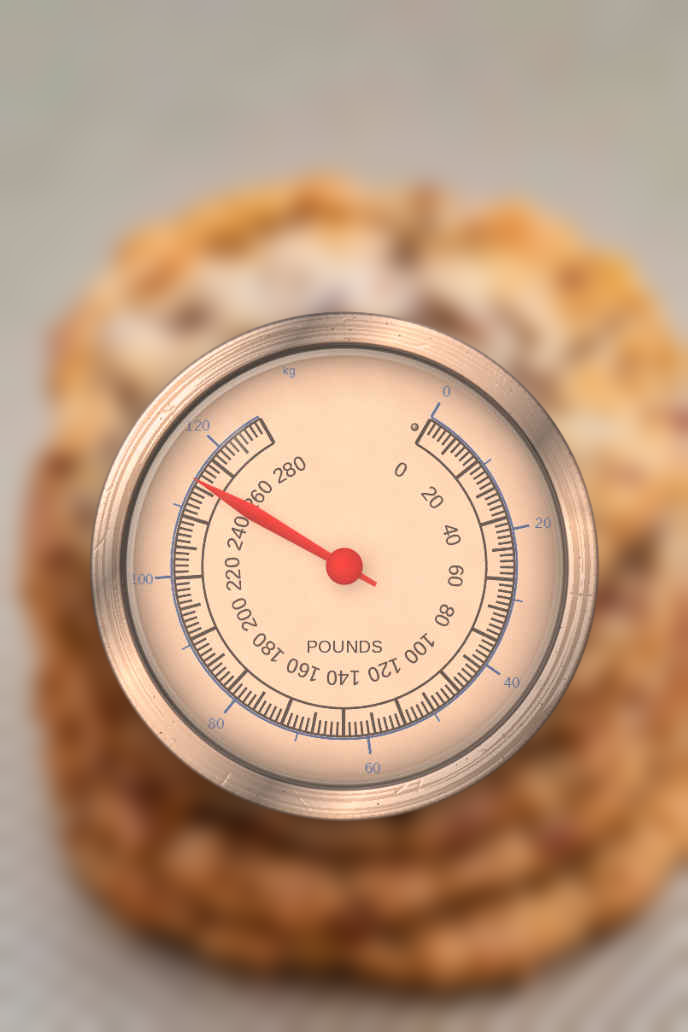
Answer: 252lb
